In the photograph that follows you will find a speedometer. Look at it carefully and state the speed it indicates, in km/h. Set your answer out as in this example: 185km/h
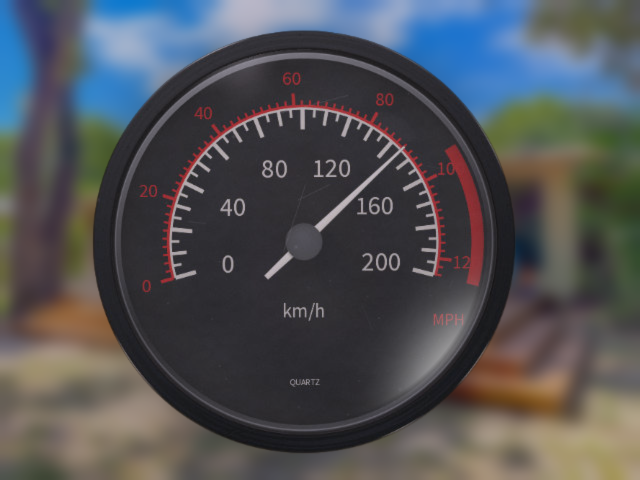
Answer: 145km/h
